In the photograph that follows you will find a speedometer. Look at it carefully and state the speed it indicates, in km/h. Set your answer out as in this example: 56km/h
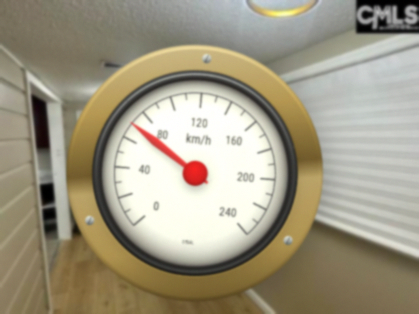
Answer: 70km/h
